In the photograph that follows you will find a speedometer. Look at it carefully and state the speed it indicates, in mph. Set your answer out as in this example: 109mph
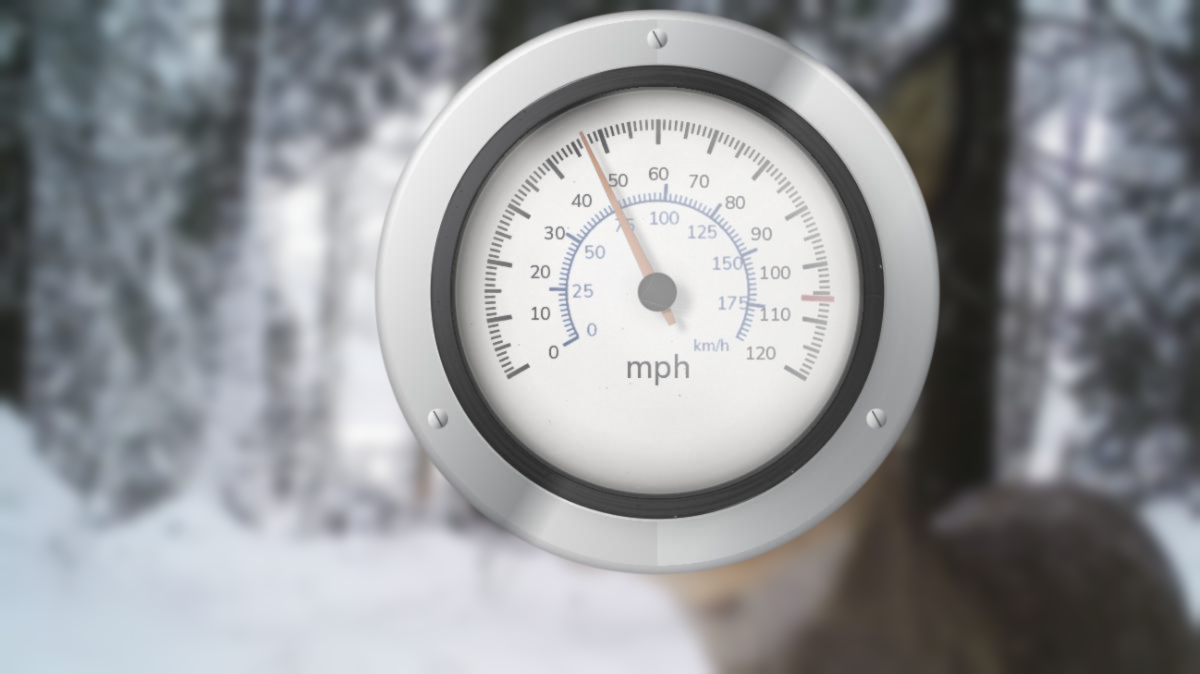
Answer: 47mph
